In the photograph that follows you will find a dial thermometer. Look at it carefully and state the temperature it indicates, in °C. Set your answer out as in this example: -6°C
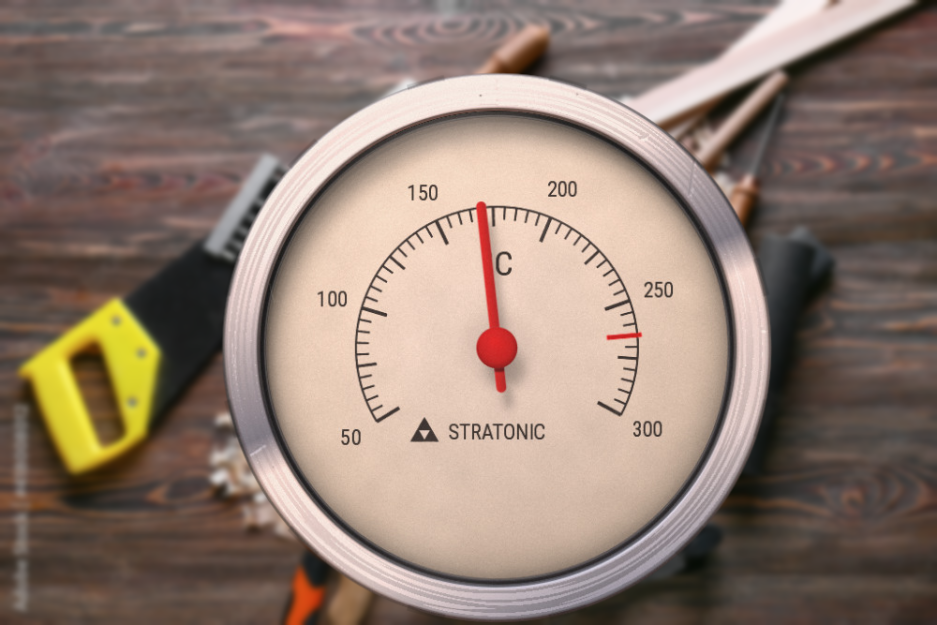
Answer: 170°C
